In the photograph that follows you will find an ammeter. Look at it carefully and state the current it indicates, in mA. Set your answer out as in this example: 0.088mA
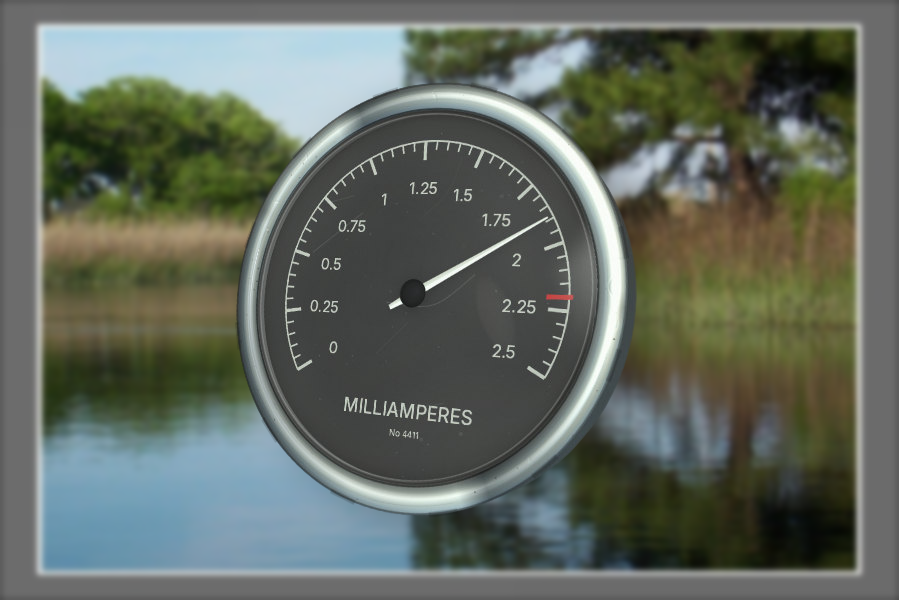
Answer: 1.9mA
